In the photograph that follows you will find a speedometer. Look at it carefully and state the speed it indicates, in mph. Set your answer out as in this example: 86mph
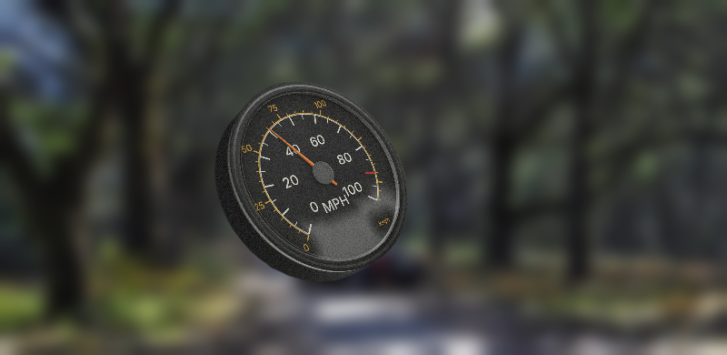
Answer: 40mph
